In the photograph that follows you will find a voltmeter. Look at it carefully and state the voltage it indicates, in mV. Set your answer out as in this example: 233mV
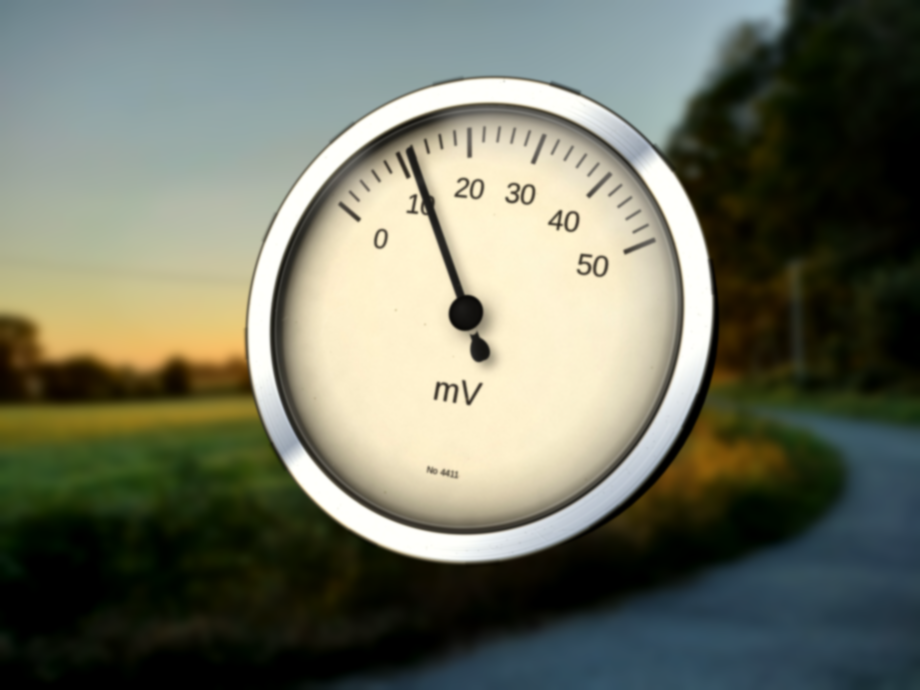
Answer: 12mV
